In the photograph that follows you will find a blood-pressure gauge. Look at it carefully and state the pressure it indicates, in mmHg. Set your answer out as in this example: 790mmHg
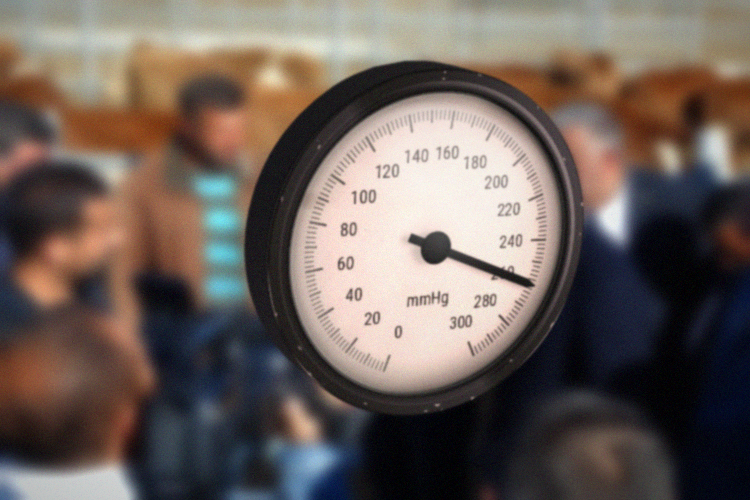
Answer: 260mmHg
